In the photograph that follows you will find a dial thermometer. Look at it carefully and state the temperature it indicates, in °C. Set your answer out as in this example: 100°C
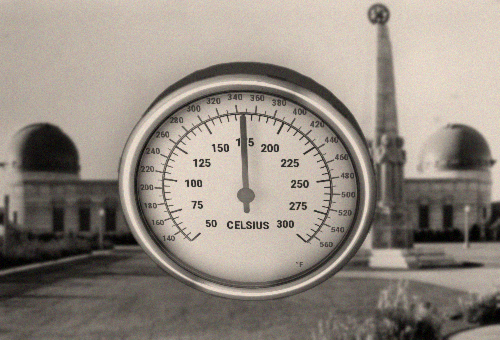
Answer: 175°C
